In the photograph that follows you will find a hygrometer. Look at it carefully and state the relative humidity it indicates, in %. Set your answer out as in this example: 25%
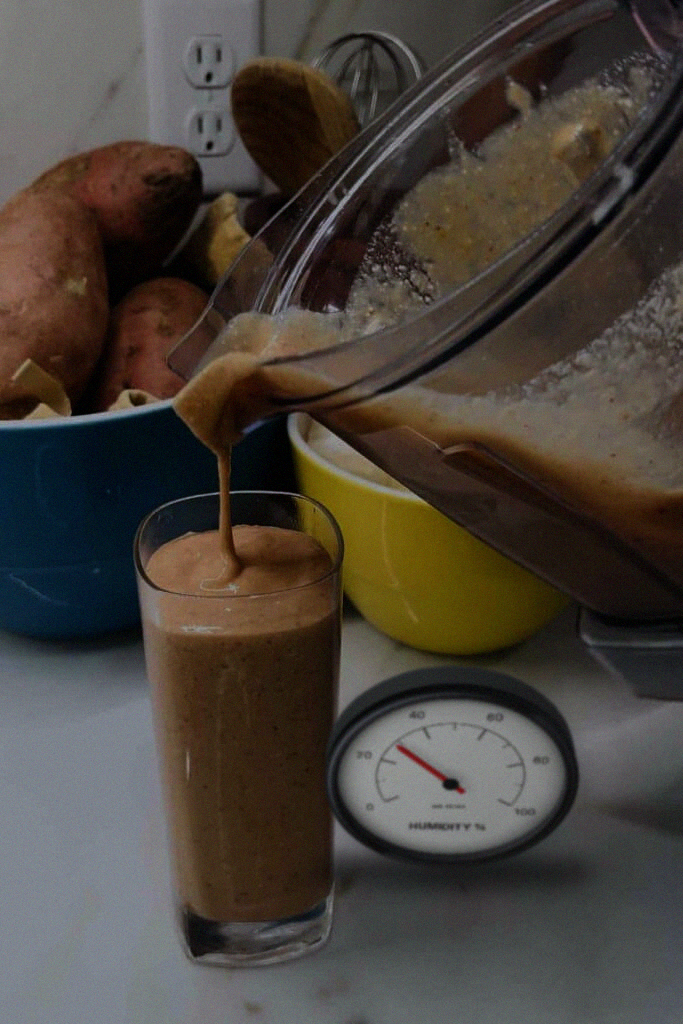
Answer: 30%
